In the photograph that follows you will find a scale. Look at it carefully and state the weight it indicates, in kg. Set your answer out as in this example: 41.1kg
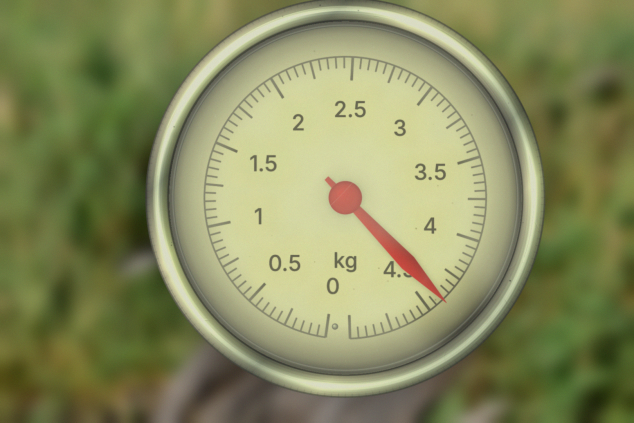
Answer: 4.4kg
